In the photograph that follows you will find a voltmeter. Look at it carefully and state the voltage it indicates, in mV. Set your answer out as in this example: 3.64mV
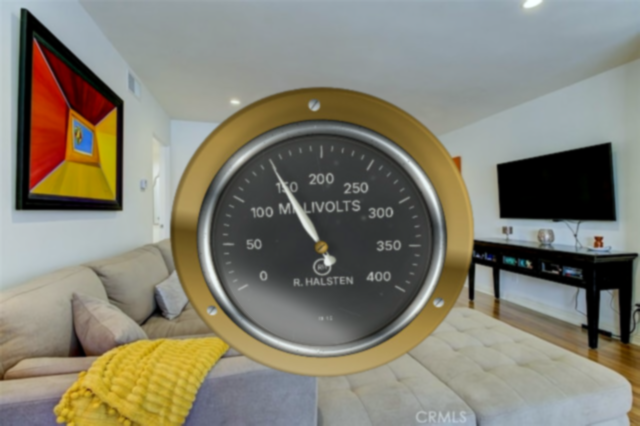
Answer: 150mV
